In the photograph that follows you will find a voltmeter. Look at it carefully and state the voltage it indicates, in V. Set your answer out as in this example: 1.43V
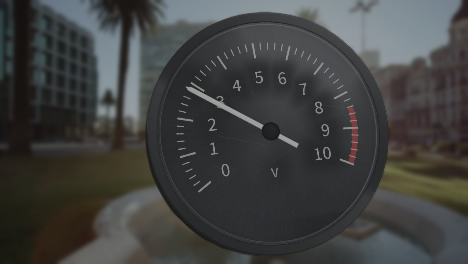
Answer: 2.8V
